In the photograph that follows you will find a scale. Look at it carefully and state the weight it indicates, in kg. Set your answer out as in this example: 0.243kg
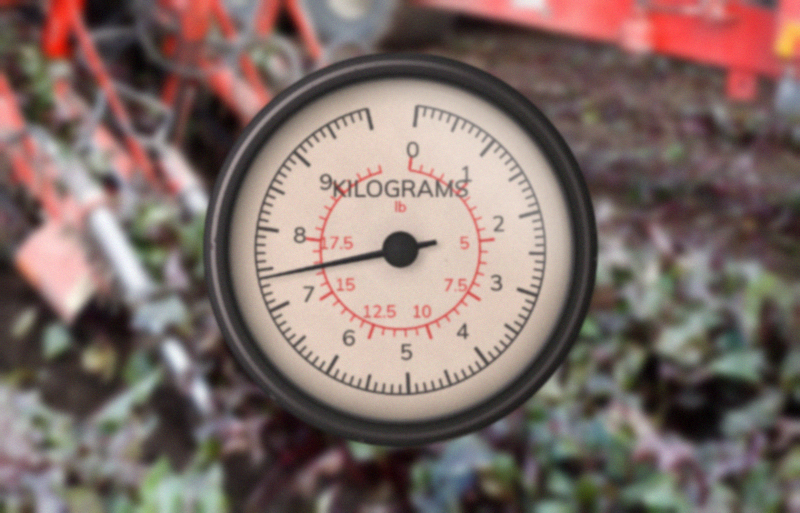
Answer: 7.4kg
